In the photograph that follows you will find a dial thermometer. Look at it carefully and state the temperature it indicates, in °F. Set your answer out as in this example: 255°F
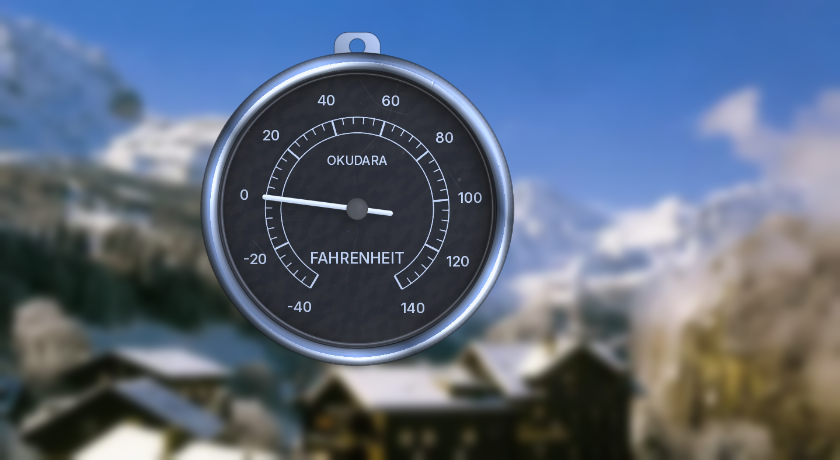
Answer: 0°F
